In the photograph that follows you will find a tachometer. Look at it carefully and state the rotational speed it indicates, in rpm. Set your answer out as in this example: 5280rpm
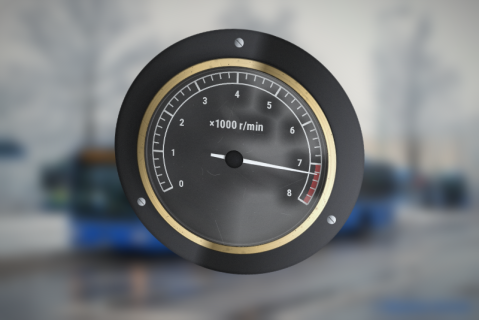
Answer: 7200rpm
